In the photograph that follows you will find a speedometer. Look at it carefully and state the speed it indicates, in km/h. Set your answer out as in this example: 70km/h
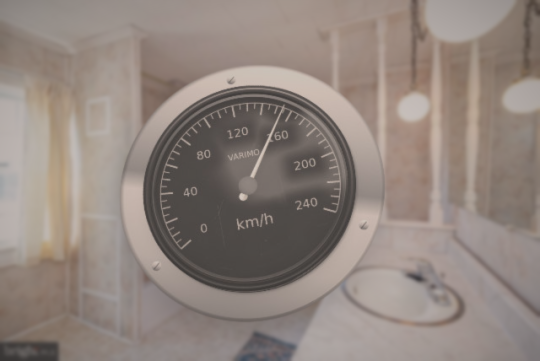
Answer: 155km/h
